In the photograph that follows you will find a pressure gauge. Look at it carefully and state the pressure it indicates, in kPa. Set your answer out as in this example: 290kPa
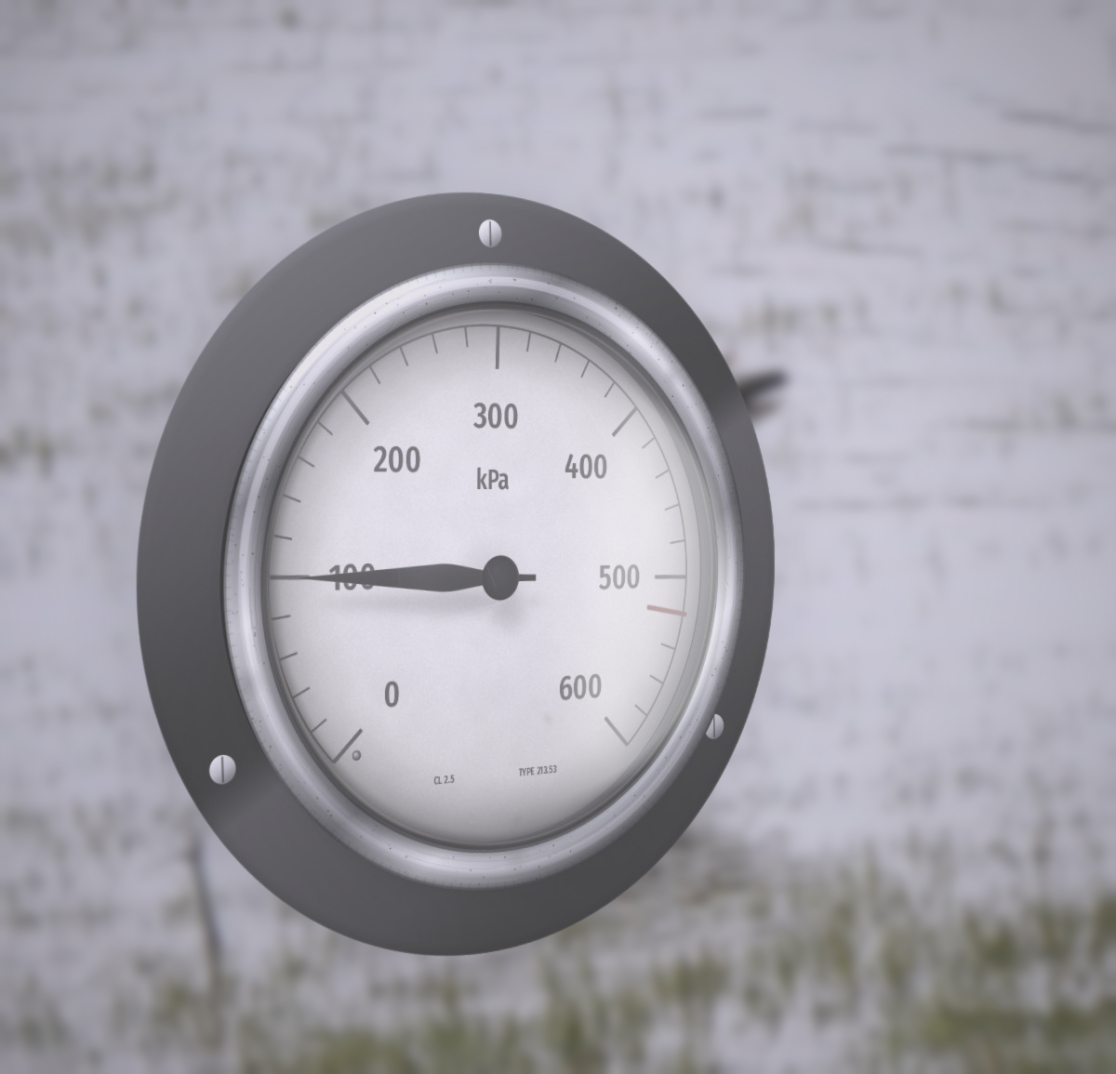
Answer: 100kPa
